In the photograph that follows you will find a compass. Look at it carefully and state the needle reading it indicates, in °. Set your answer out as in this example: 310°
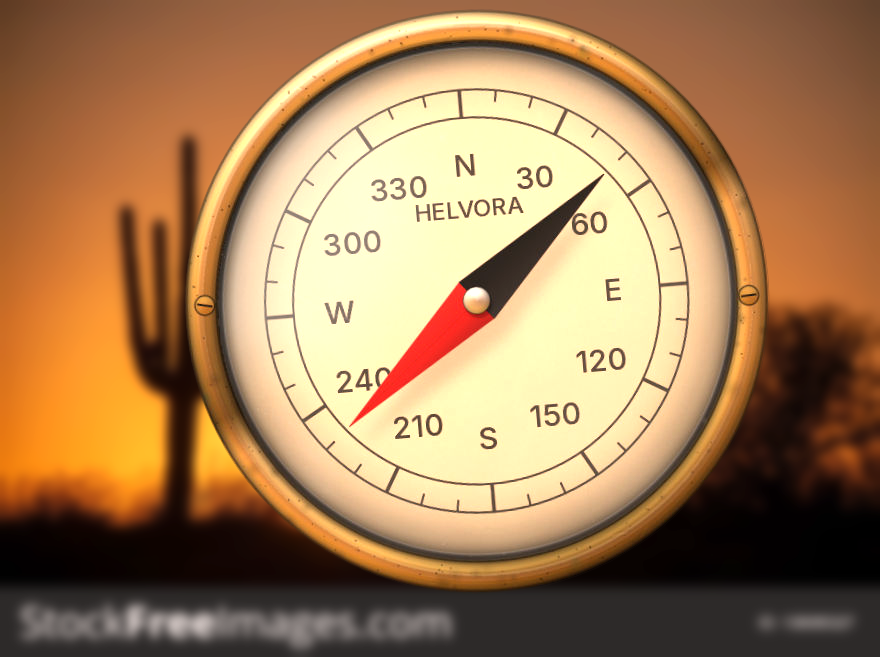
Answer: 230°
